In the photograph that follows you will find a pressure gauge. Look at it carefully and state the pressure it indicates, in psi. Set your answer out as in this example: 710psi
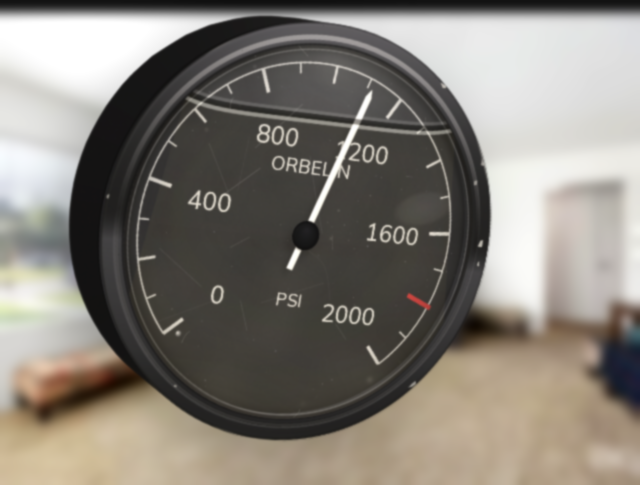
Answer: 1100psi
